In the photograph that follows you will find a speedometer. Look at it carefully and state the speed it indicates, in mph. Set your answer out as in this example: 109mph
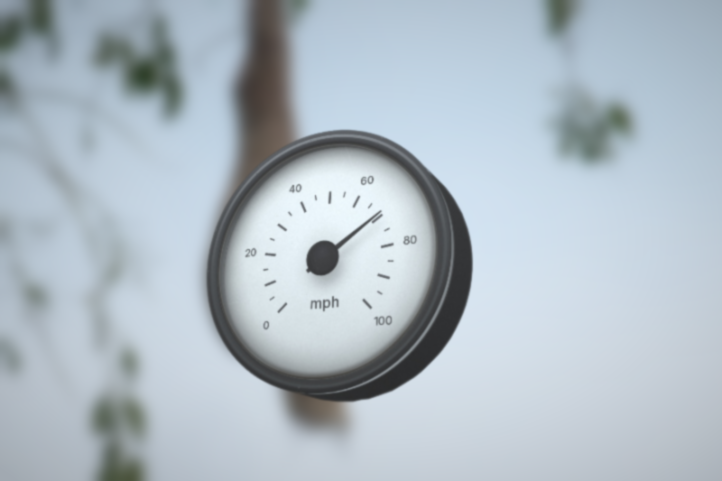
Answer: 70mph
